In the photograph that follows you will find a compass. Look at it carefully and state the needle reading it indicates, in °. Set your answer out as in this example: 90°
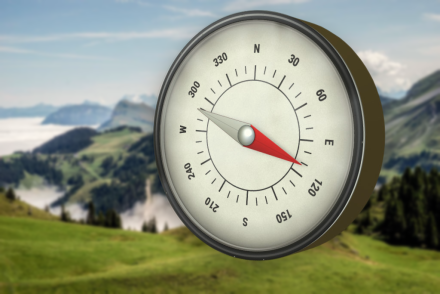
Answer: 110°
